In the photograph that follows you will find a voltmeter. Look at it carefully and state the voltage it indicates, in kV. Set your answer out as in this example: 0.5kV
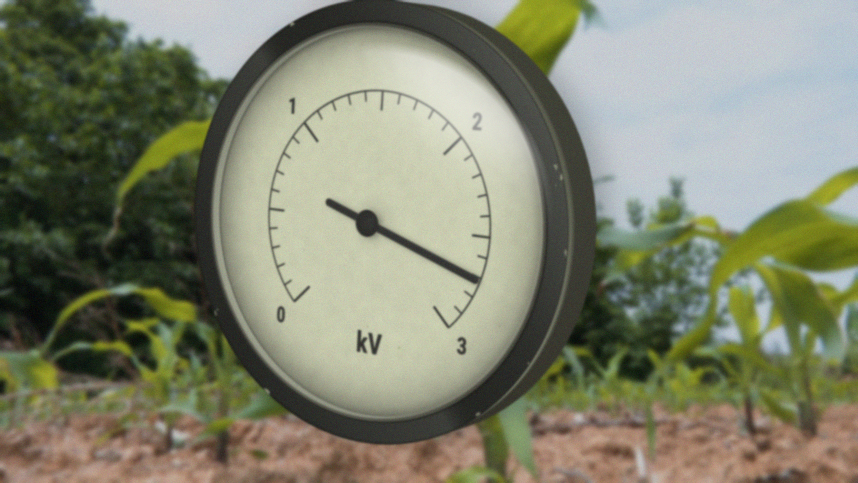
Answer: 2.7kV
